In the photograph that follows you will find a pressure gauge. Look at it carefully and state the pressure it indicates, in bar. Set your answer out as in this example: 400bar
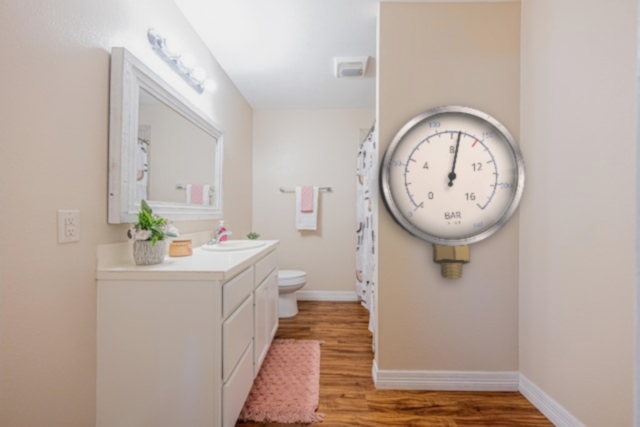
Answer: 8.5bar
